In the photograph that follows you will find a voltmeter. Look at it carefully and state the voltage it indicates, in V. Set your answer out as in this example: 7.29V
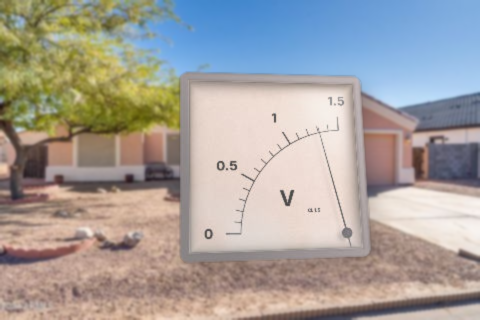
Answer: 1.3V
